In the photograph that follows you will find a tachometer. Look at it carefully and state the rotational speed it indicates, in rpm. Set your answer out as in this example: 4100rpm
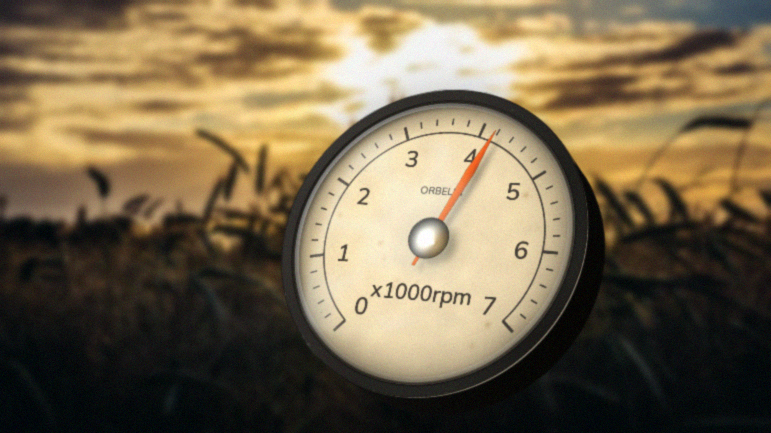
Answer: 4200rpm
